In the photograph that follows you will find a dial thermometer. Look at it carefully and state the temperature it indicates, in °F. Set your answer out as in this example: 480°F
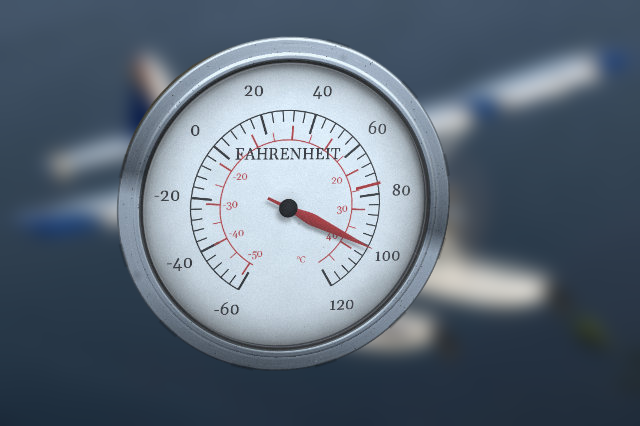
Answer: 100°F
